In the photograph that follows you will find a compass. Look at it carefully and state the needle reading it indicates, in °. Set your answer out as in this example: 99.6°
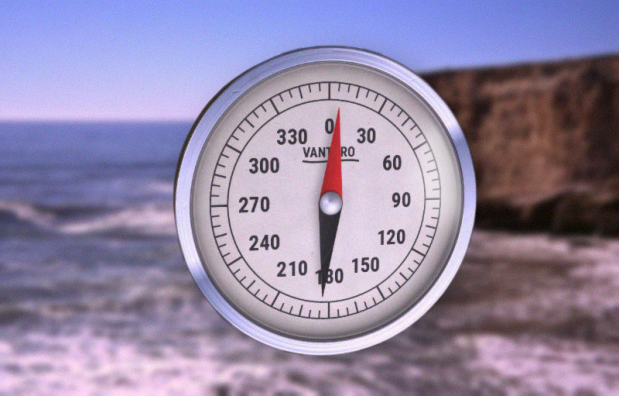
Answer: 5°
